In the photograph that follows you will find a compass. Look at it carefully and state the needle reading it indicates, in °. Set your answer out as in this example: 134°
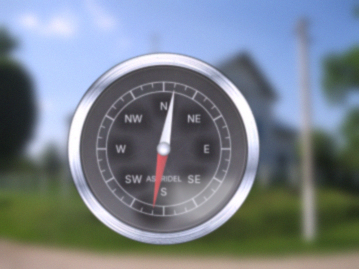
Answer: 190°
